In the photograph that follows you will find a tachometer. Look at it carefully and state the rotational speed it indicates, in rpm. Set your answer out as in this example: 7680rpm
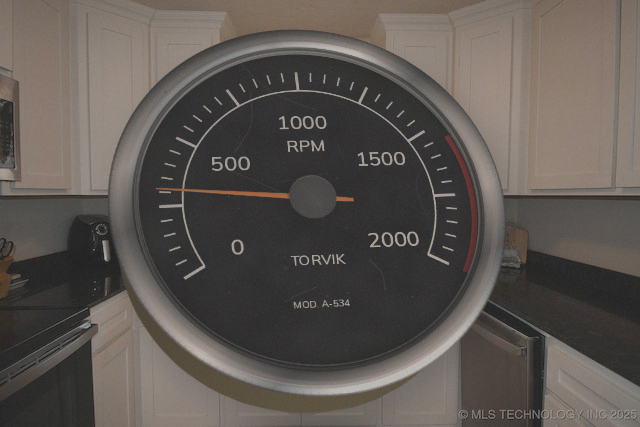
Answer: 300rpm
